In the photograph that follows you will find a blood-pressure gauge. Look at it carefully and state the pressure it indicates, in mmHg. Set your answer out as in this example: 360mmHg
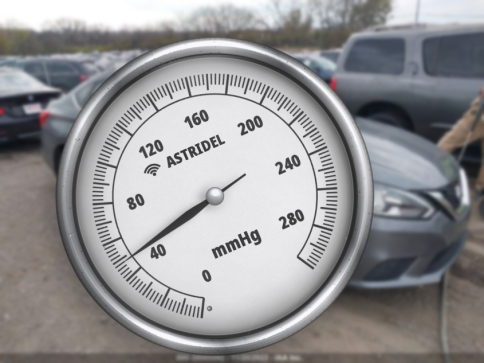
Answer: 48mmHg
